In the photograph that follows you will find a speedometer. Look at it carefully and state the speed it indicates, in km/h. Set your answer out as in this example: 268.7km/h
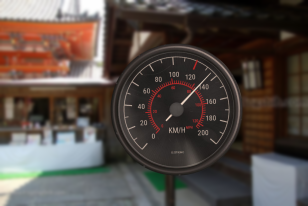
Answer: 135km/h
